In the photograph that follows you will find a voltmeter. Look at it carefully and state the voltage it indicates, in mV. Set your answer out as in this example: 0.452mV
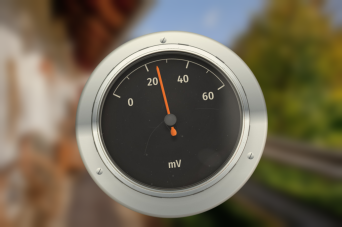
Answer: 25mV
